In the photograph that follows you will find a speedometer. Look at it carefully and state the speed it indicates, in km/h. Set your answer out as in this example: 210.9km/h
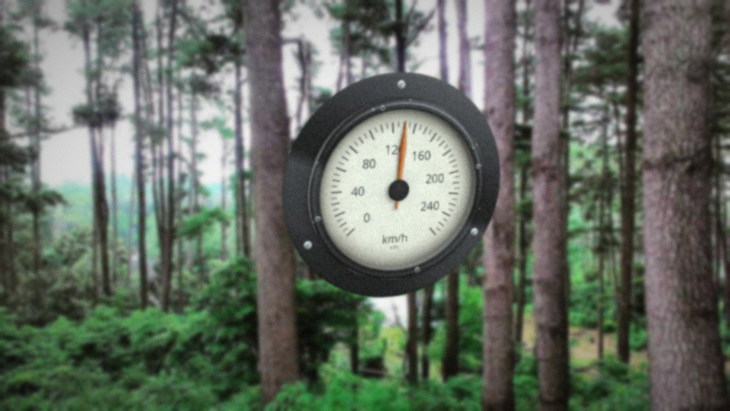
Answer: 130km/h
